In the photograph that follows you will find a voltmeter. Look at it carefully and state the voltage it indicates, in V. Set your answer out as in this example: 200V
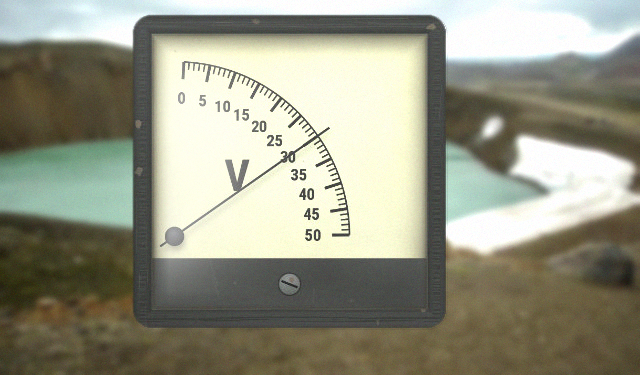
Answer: 30V
